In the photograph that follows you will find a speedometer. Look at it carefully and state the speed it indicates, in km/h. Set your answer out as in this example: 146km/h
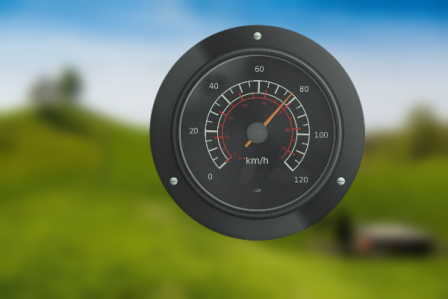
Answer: 77.5km/h
